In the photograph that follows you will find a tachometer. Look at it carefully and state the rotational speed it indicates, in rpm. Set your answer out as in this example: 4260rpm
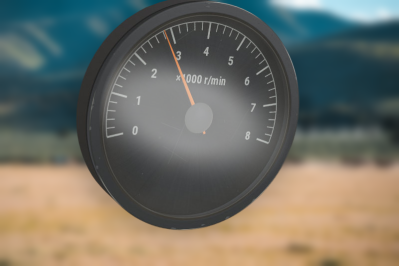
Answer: 2800rpm
